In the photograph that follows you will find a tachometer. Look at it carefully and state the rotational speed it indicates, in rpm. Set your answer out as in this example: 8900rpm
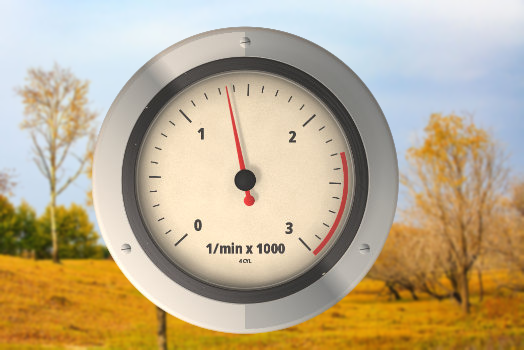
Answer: 1350rpm
